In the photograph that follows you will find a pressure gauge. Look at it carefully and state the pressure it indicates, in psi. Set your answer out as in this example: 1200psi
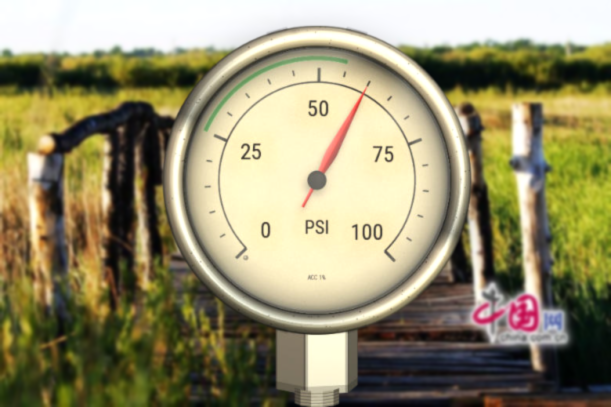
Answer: 60psi
